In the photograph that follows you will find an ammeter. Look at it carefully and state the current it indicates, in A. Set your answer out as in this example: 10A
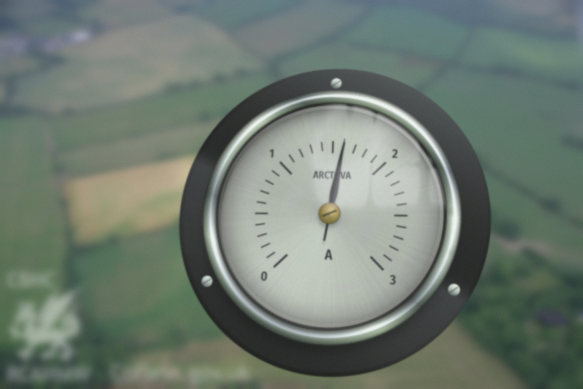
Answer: 1.6A
